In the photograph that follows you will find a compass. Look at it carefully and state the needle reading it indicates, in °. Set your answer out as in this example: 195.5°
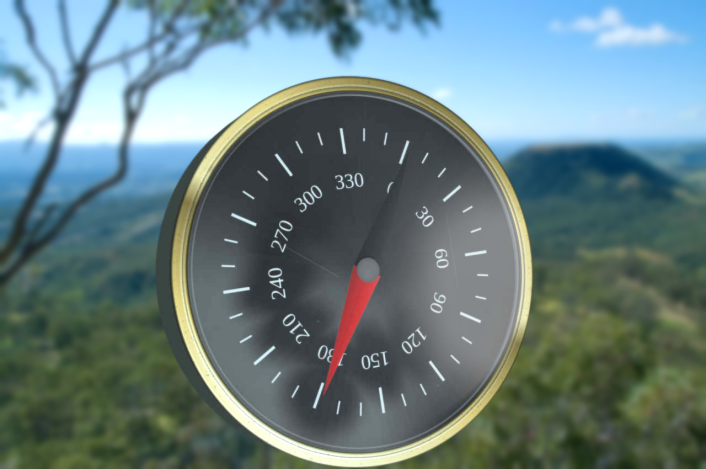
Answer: 180°
